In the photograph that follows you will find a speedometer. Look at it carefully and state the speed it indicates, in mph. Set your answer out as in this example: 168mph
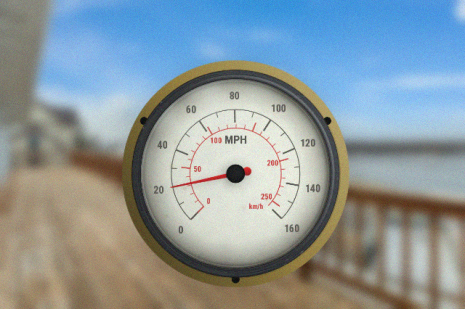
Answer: 20mph
